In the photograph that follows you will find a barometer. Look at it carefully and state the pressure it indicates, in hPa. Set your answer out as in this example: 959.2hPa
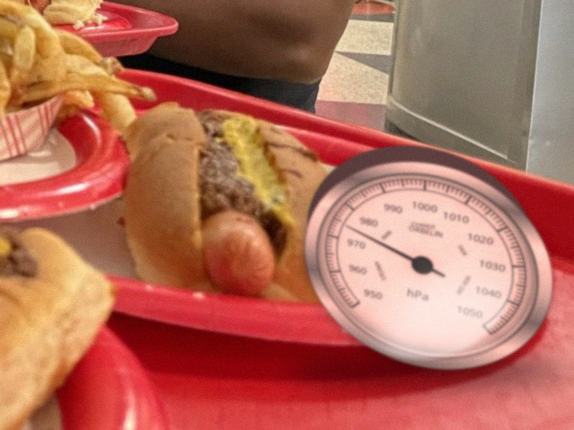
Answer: 975hPa
